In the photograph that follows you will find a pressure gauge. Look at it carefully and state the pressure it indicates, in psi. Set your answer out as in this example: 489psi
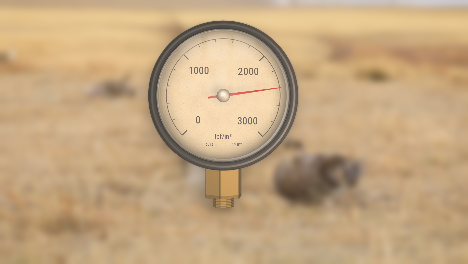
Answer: 2400psi
